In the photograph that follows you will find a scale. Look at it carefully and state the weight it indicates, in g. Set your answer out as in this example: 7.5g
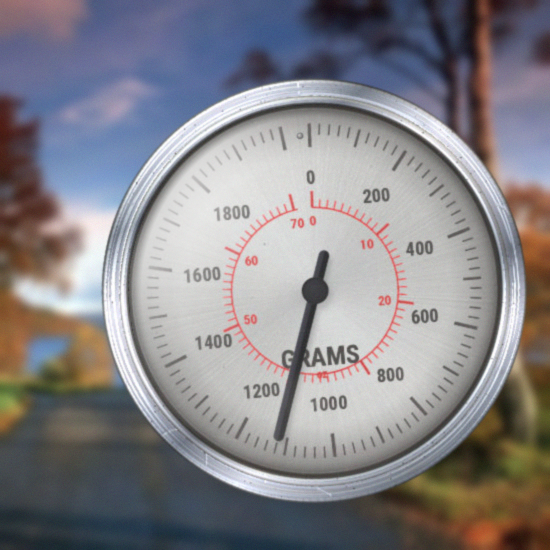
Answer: 1120g
